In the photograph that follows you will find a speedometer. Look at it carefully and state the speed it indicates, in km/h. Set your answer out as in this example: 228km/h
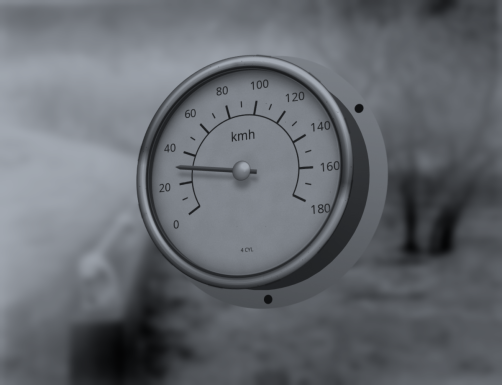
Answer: 30km/h
